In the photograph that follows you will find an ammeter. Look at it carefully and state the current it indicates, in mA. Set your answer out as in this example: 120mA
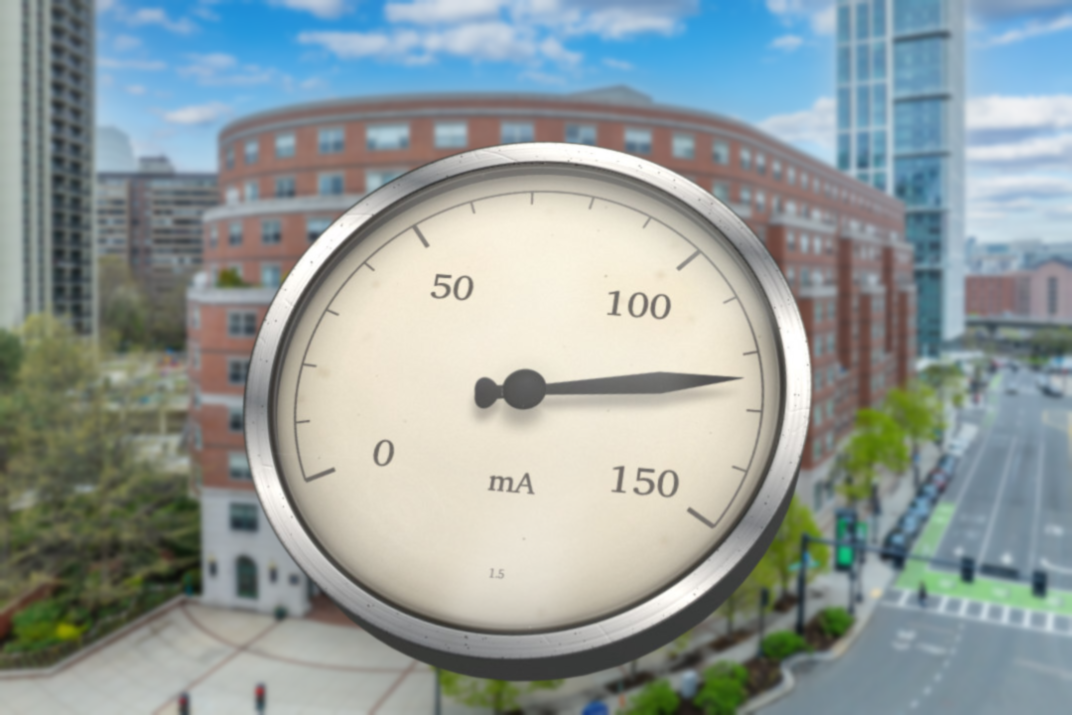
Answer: 125mA
